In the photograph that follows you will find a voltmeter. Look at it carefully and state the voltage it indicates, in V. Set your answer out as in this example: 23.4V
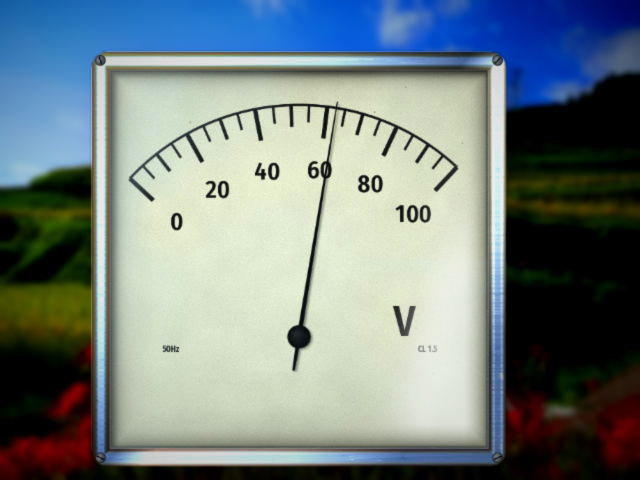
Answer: 62.5V
